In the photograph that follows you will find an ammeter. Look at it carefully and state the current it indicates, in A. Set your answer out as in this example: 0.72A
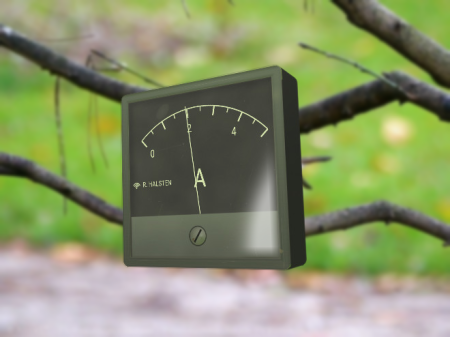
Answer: 2A
